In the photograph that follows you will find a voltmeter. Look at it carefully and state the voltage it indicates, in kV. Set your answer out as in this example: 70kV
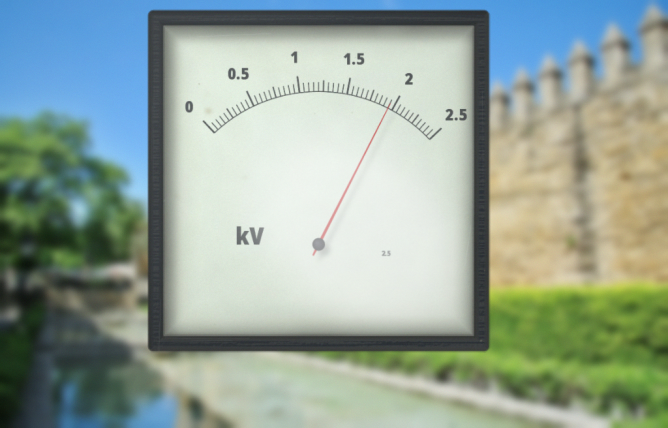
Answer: 1.95kV
